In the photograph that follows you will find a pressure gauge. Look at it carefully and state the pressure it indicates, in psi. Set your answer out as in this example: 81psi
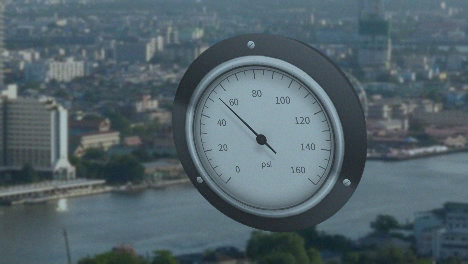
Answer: 55psi
